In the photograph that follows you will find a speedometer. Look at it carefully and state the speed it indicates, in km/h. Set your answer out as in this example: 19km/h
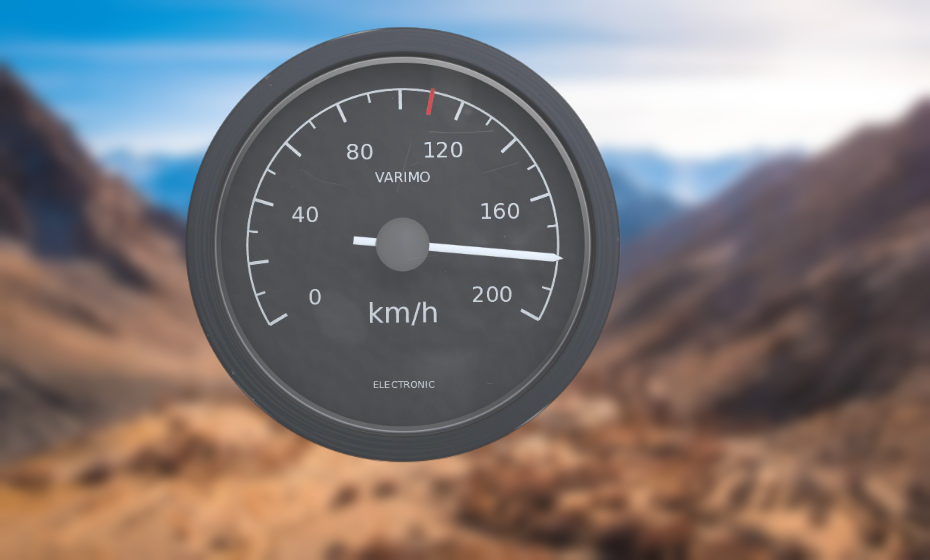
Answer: 180km/h
